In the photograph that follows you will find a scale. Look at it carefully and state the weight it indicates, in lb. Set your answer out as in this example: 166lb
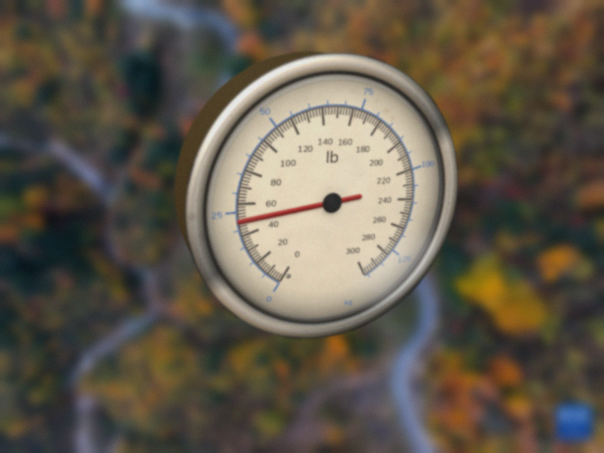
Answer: 50lb
